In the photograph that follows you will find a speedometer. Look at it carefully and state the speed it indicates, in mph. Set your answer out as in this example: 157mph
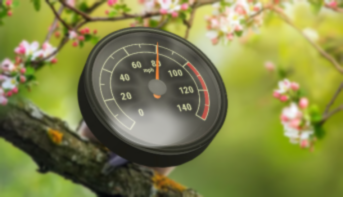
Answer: 80mph
